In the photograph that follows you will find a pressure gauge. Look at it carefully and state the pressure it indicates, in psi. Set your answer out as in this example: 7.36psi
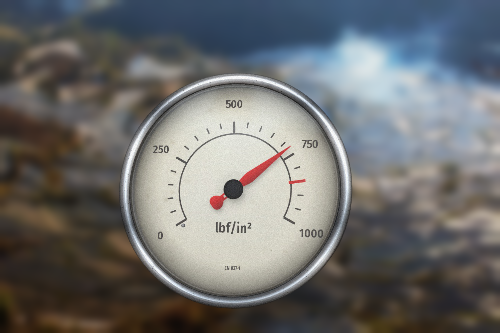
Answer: 725psi
